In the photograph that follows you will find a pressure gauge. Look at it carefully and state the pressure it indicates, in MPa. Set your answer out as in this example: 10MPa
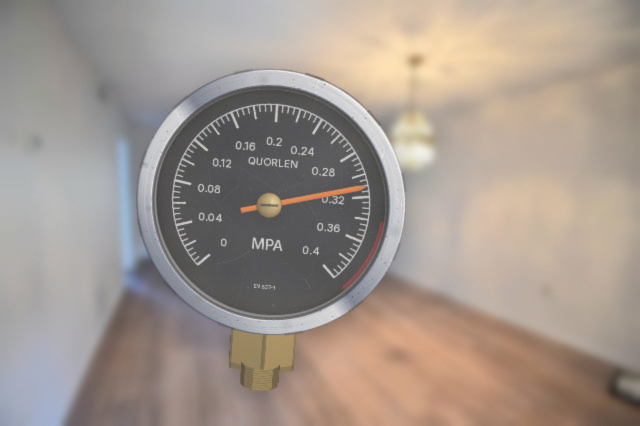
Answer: 0.31MPa
